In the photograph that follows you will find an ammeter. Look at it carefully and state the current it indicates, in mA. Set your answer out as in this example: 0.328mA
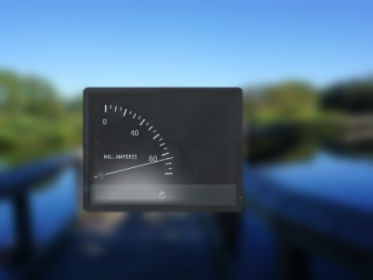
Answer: 85mA
